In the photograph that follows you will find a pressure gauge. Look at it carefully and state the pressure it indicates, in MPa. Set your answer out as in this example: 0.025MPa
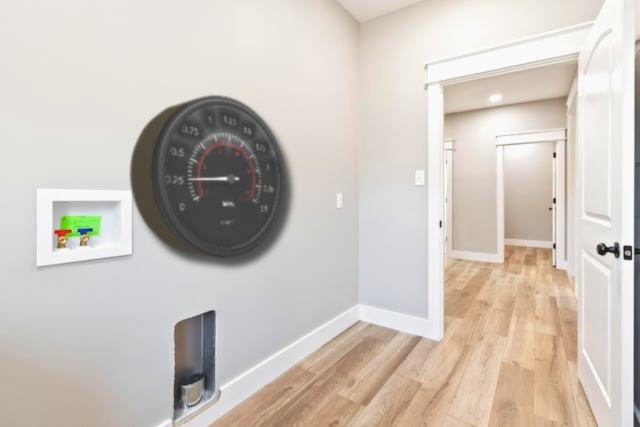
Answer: 0.25MPa
